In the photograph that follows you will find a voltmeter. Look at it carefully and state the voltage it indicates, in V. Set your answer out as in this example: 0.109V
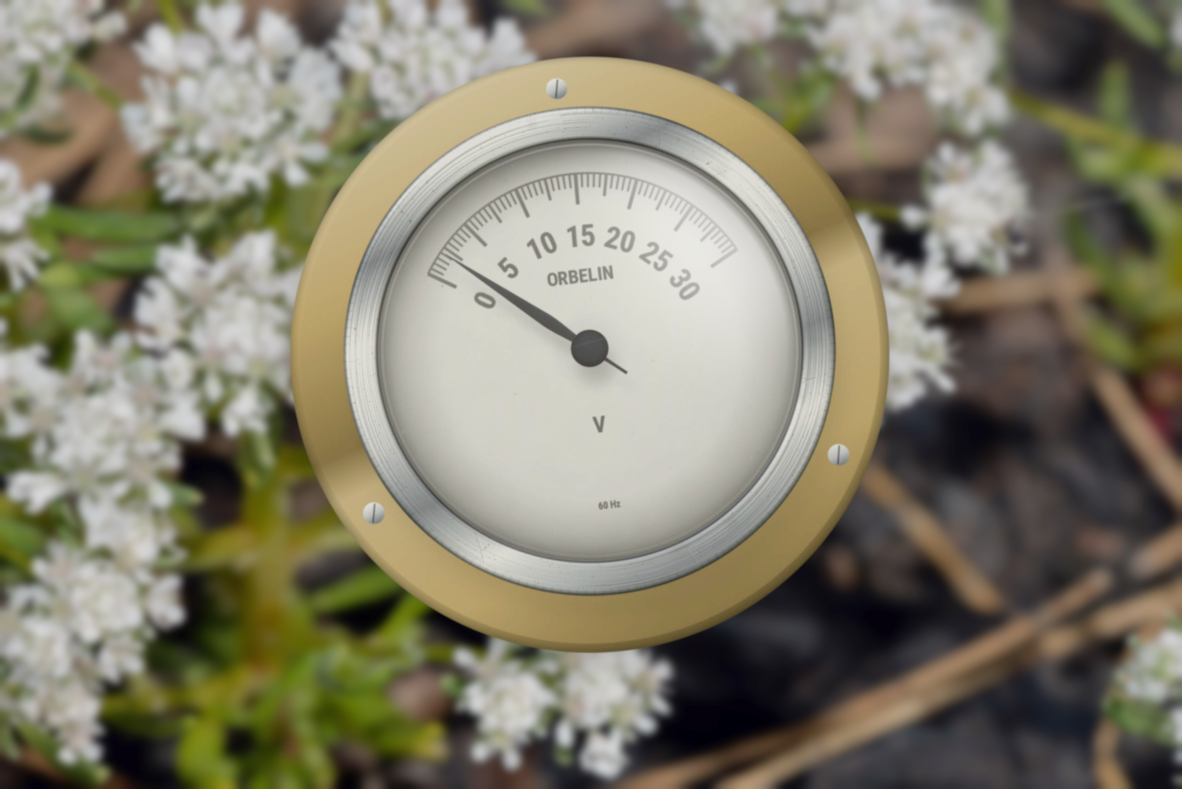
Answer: 2V
